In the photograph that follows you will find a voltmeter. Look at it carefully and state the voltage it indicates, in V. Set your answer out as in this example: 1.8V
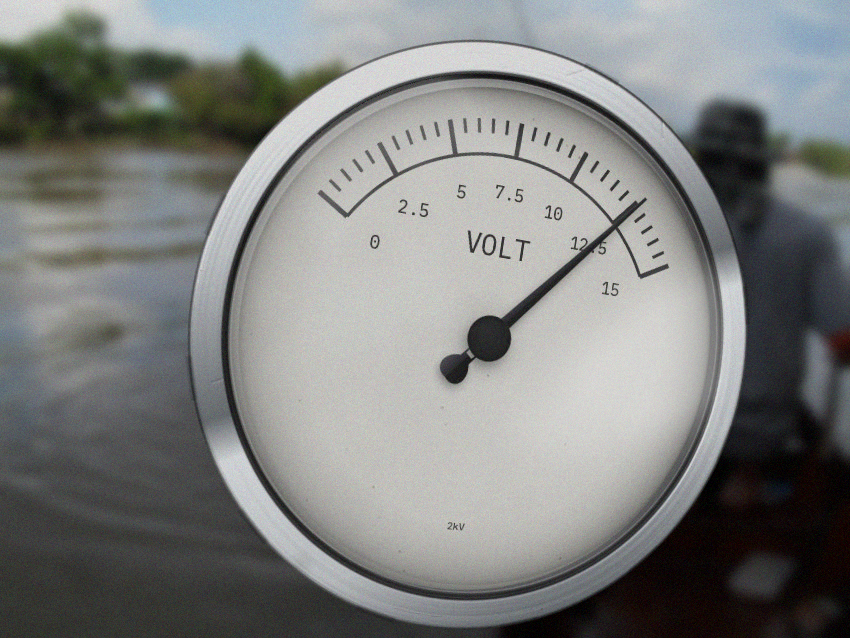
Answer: 12.5V
